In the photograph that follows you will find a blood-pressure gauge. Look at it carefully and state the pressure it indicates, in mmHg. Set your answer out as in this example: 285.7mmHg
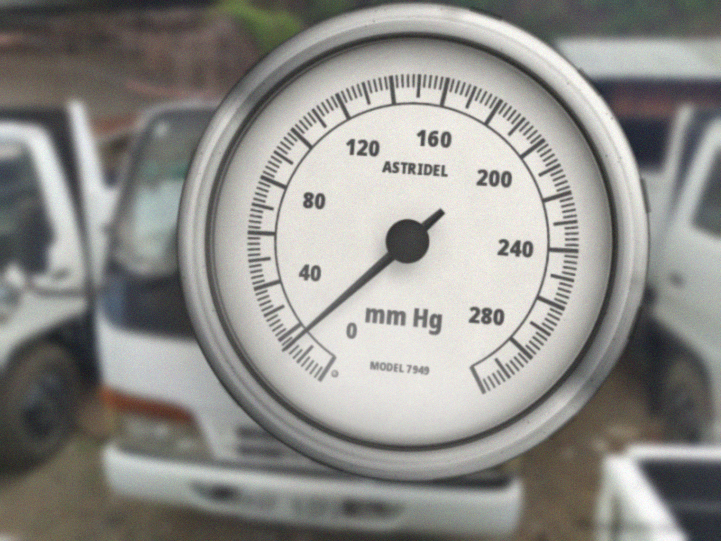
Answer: 16mmHg
